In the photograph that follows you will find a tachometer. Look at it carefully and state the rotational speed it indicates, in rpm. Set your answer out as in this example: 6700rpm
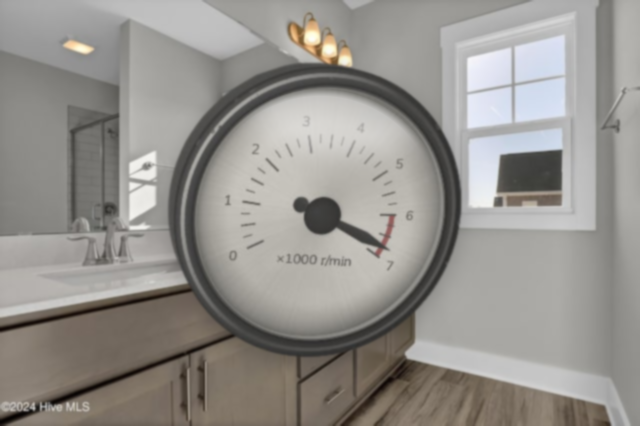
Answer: 6750rpm
